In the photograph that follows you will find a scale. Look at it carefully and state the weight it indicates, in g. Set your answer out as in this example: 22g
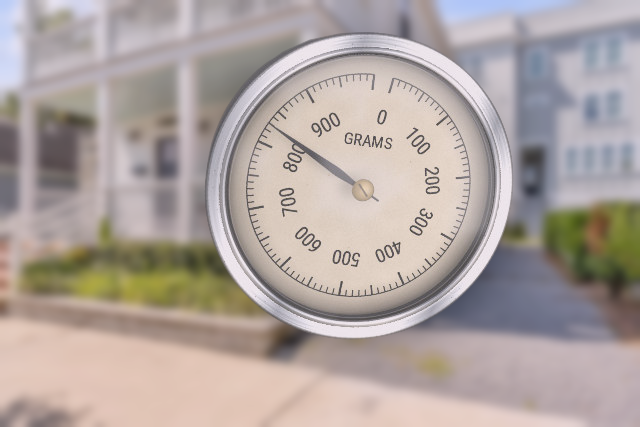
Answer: 830g
